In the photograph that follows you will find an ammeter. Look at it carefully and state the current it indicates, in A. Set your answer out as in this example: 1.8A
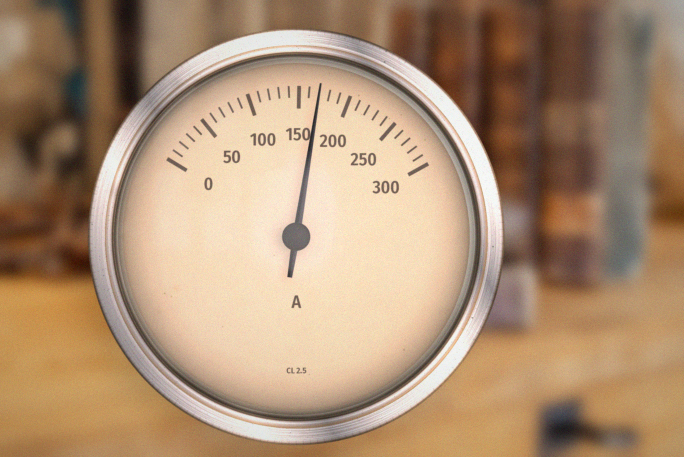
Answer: 170A
